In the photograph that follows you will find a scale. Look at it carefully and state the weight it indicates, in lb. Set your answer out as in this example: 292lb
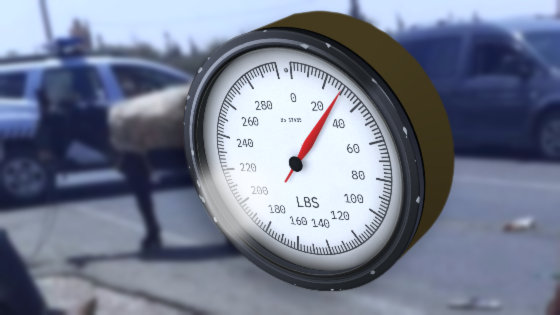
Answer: 30lb
